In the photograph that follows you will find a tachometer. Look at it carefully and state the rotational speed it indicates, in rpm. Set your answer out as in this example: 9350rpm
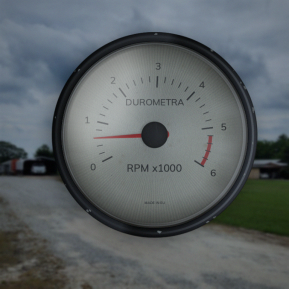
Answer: 600rpm
